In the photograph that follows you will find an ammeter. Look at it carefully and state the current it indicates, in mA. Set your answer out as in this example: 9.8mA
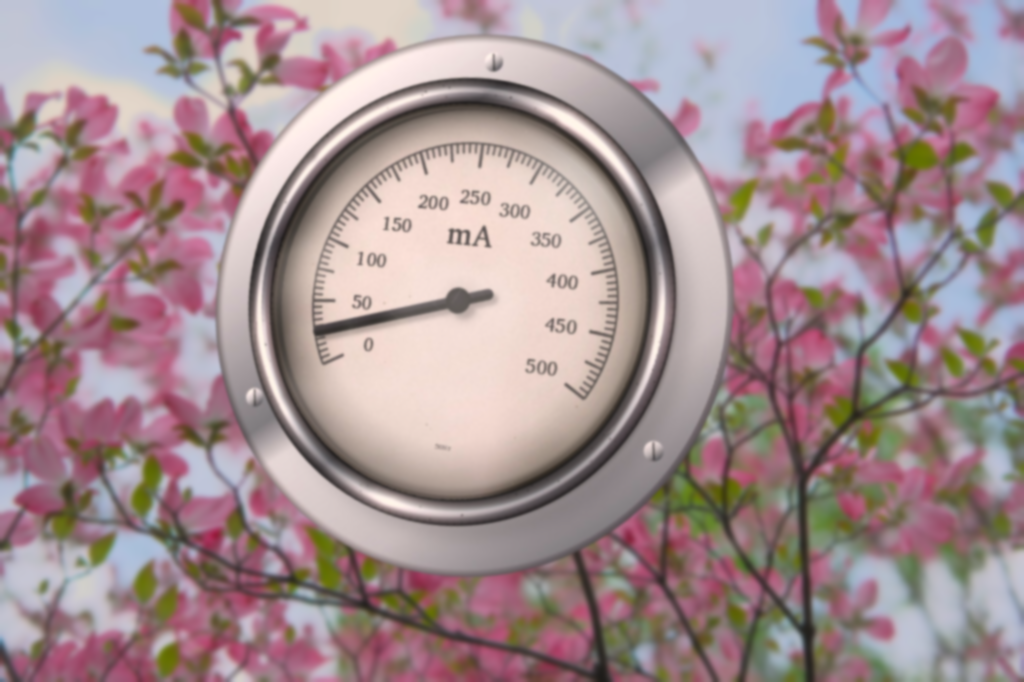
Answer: 25mA
